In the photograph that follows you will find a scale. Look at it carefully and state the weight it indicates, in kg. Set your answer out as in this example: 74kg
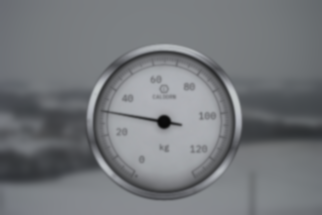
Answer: 30kg
